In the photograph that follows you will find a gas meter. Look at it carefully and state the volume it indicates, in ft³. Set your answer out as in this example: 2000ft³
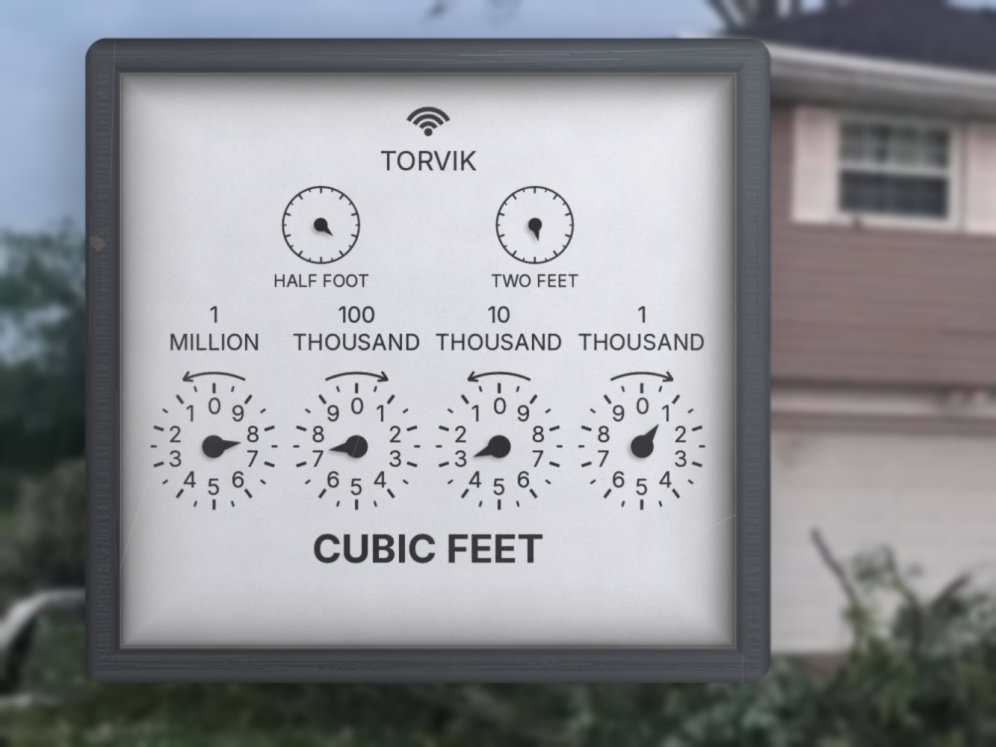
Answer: 773100ft³
